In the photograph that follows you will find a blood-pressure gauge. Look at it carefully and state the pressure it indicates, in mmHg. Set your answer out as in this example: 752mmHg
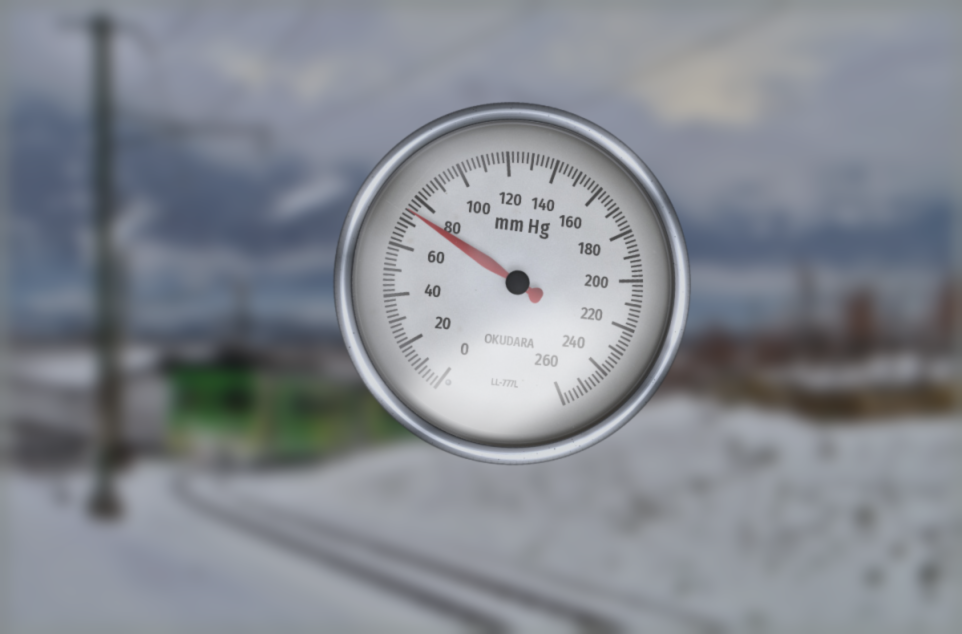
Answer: 74mmHg
